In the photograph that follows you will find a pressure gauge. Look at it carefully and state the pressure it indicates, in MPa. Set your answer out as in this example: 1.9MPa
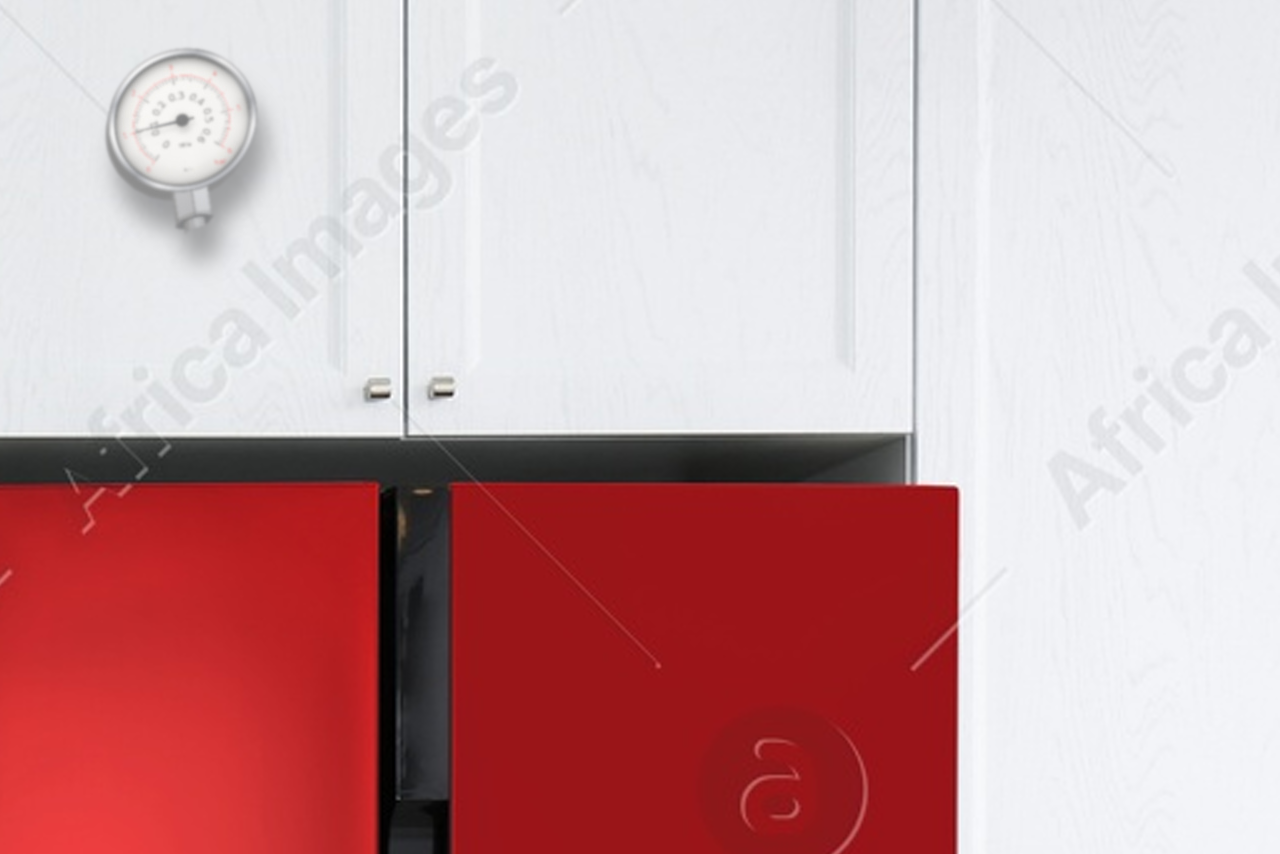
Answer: 0.1MPa
